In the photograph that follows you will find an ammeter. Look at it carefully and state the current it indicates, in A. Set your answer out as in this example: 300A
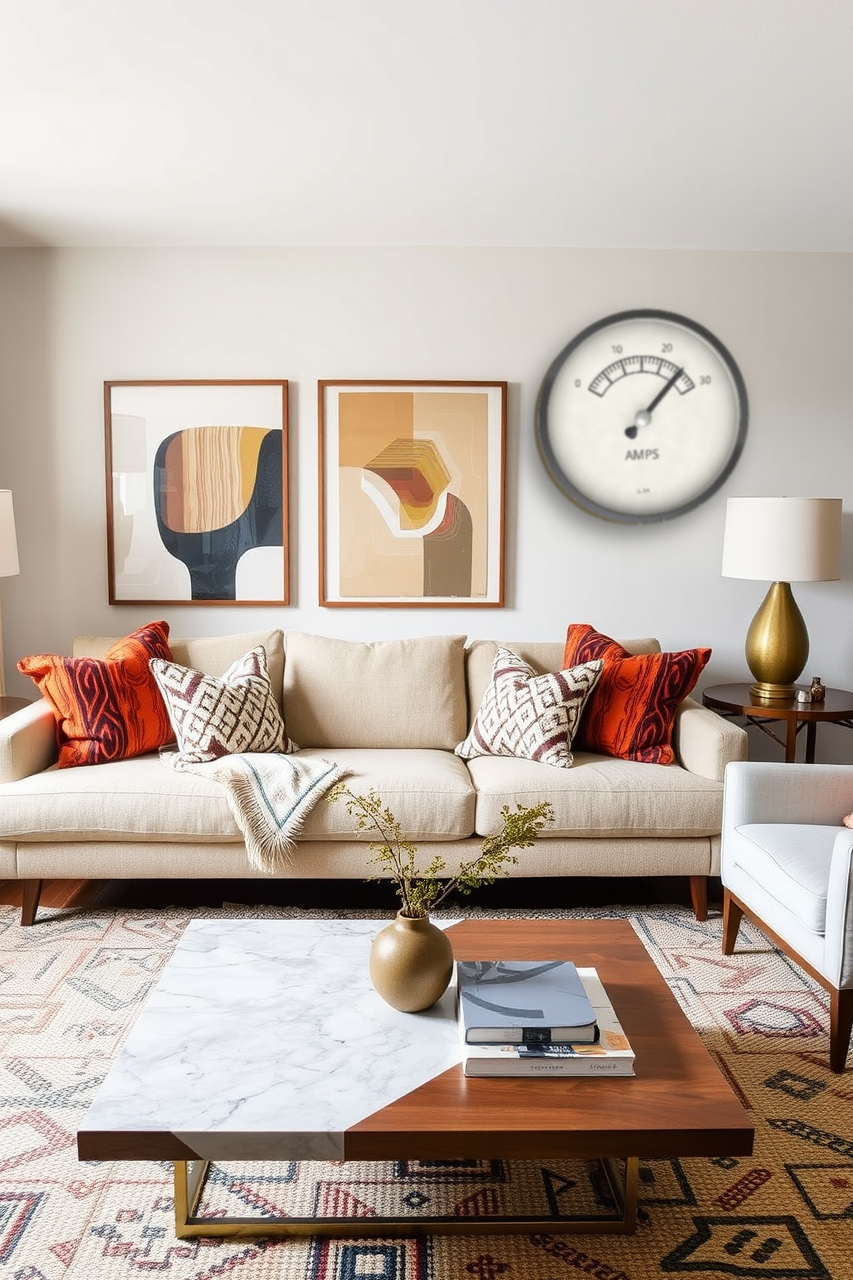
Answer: 25A
